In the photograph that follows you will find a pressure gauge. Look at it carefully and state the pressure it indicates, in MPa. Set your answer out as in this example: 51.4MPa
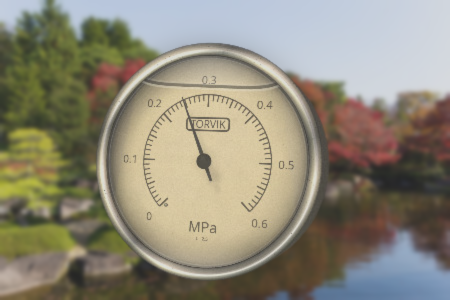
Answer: 0.25MPa
